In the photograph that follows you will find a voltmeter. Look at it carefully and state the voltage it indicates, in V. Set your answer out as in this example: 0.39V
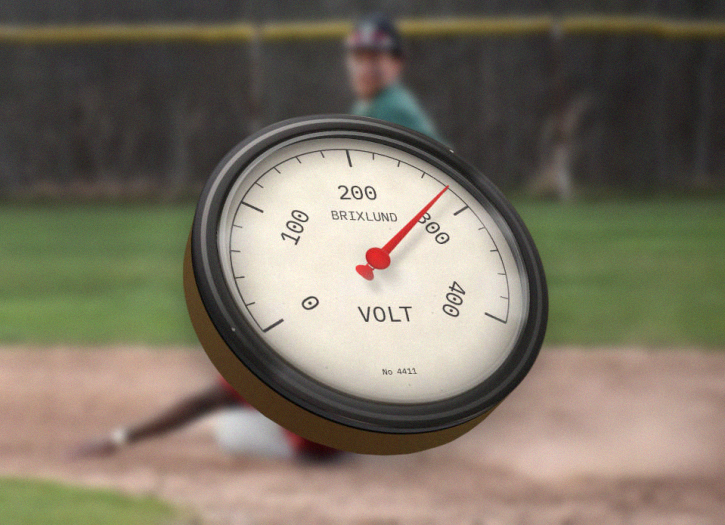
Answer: 280V
